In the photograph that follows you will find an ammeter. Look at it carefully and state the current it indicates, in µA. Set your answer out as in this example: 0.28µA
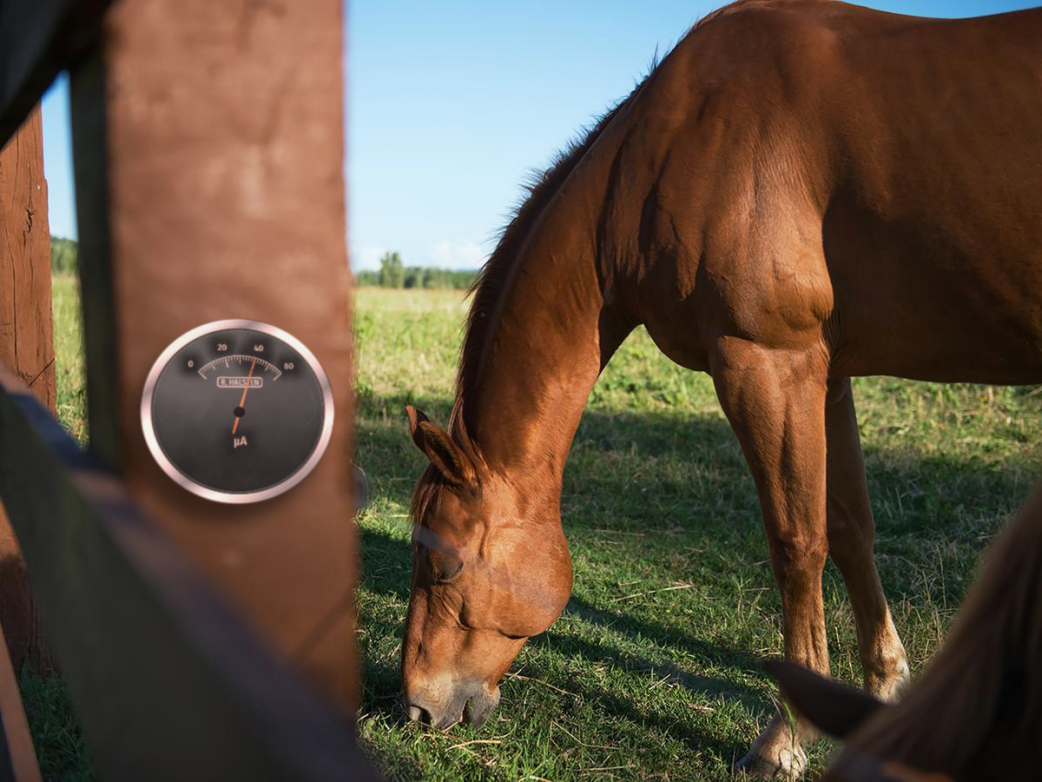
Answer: 40µA
